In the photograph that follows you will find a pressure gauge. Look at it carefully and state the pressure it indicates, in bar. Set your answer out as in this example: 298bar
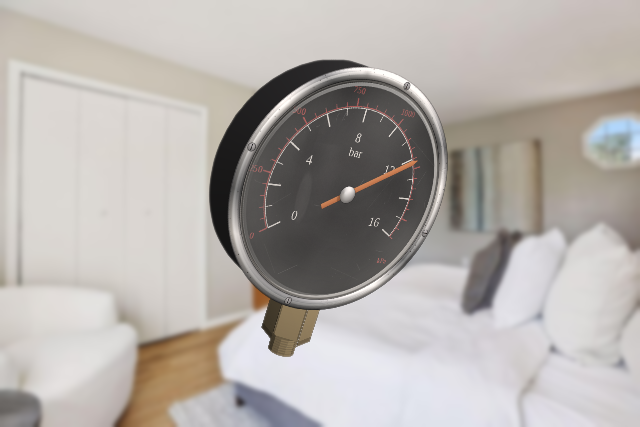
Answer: 12bar
